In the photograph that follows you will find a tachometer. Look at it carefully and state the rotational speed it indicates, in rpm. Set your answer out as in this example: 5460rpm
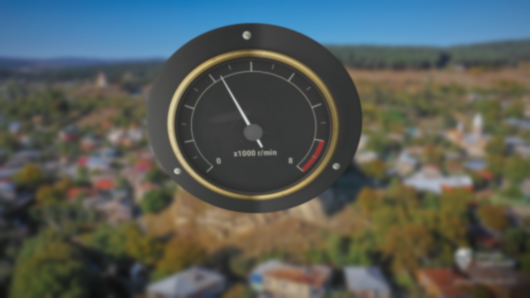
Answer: 3250rpm
